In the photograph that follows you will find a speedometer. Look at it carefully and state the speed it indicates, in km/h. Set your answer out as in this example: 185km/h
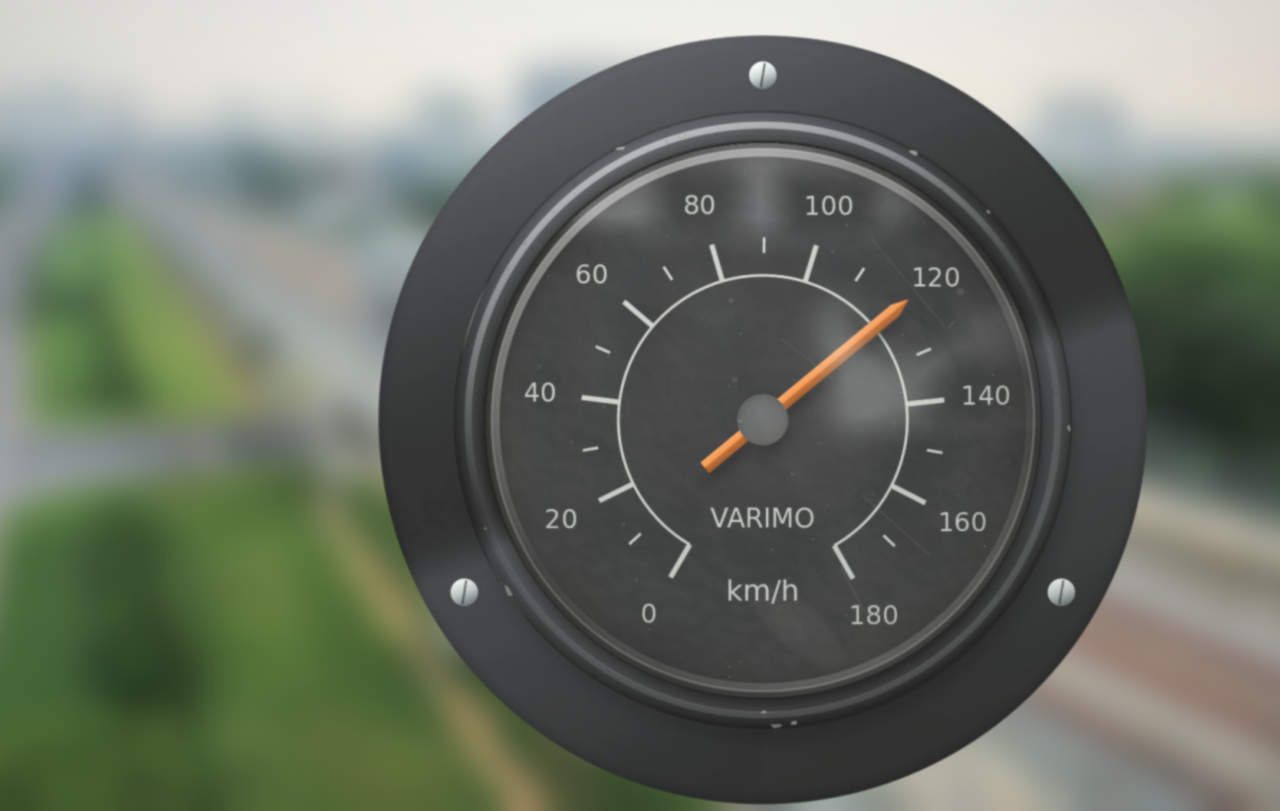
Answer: 120km/h
